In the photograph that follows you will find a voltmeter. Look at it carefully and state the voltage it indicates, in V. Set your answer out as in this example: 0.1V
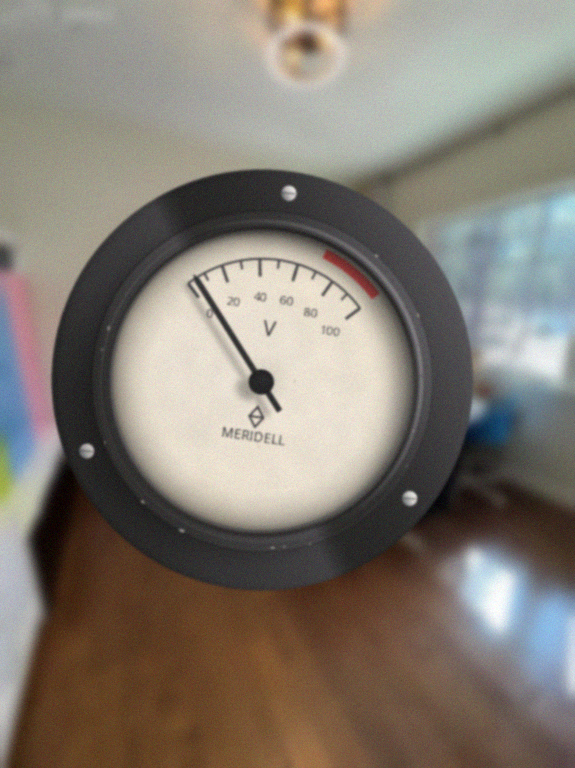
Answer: 5V
